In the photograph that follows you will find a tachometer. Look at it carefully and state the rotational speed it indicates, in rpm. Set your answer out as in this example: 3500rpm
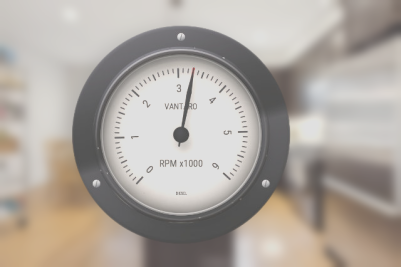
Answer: 3300rpm
